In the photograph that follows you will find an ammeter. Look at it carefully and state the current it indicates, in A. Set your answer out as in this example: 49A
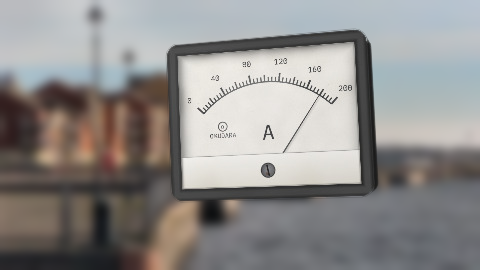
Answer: 180A
